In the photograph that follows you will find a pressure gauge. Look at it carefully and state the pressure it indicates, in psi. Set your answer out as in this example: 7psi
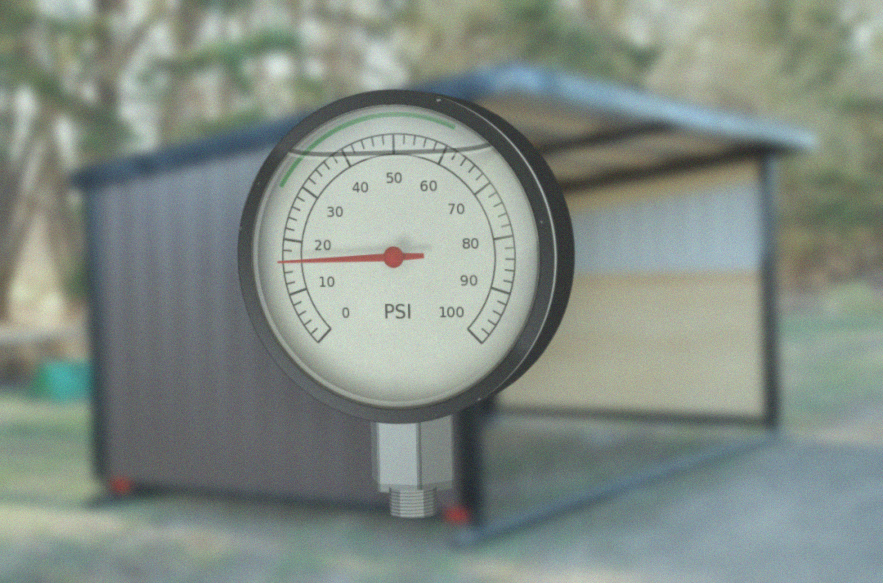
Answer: 16psi
